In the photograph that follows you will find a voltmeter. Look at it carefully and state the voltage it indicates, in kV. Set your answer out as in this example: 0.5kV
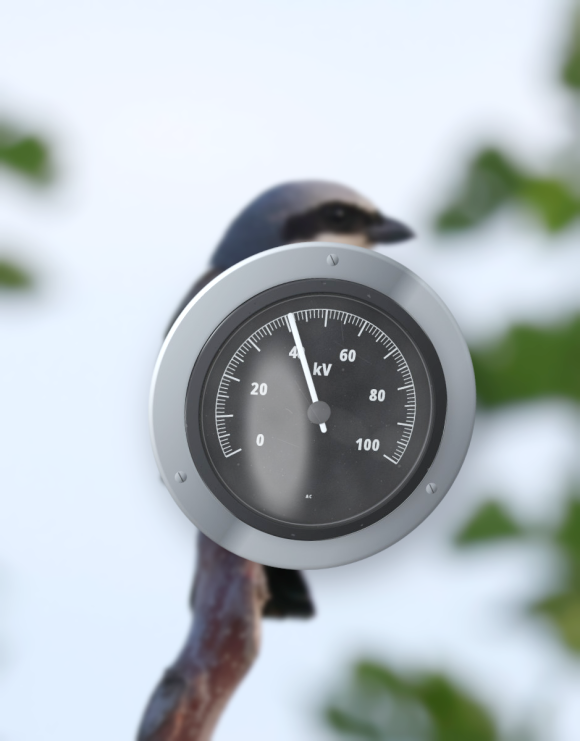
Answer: 41kV
